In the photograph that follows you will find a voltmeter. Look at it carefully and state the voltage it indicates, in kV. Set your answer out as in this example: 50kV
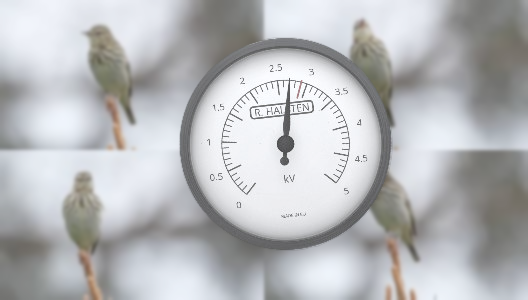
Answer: 2.7kV
